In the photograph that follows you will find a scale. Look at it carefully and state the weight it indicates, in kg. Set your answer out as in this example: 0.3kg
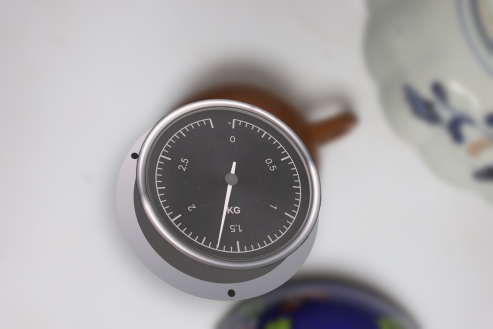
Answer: 1.65kg
